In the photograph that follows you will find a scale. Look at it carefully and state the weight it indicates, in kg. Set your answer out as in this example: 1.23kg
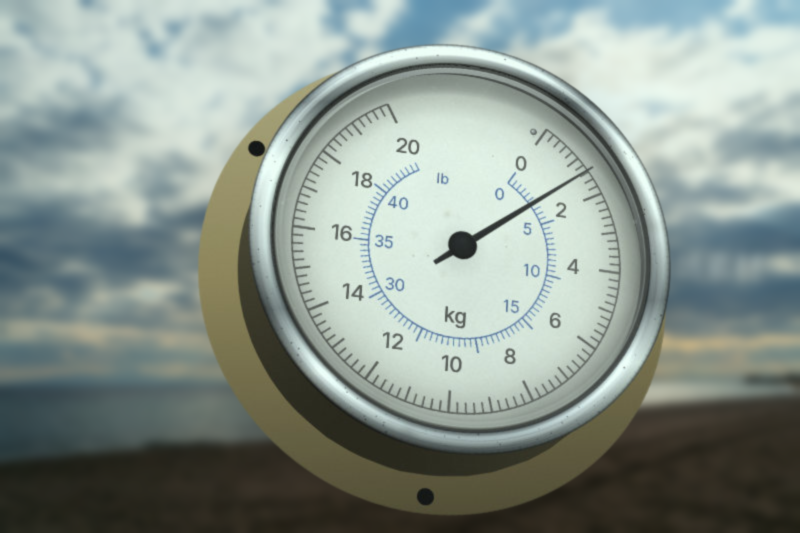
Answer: 1.4kg
